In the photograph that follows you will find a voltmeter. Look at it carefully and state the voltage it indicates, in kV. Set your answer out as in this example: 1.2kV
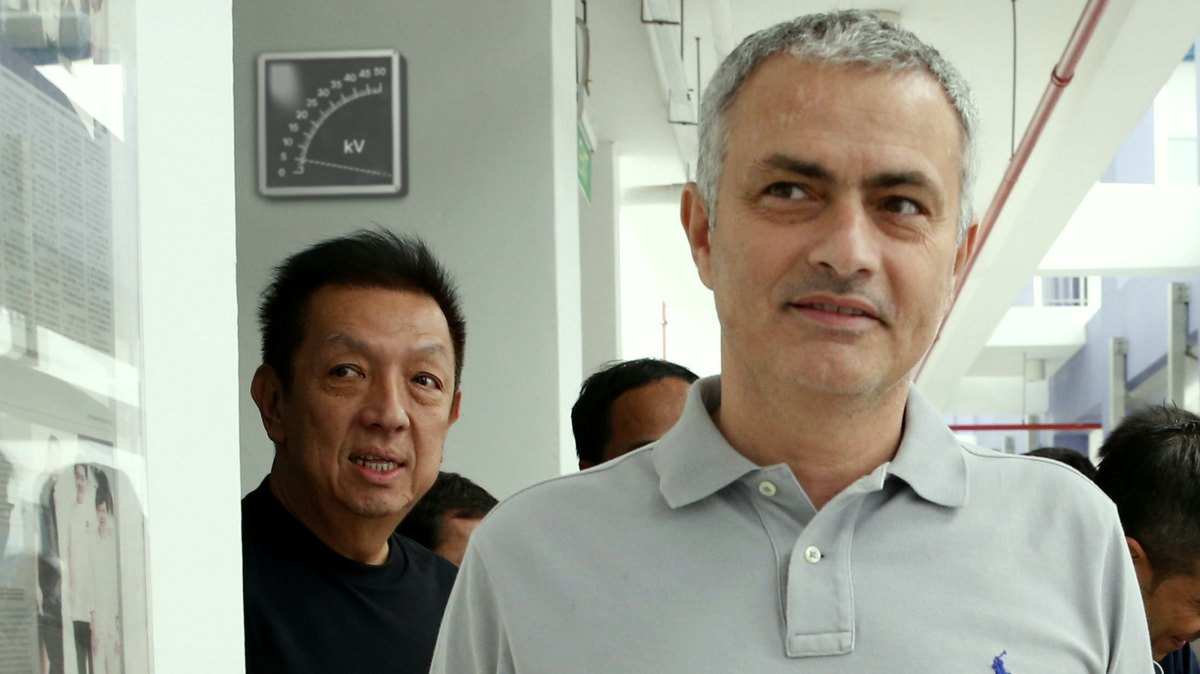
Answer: 5kV
